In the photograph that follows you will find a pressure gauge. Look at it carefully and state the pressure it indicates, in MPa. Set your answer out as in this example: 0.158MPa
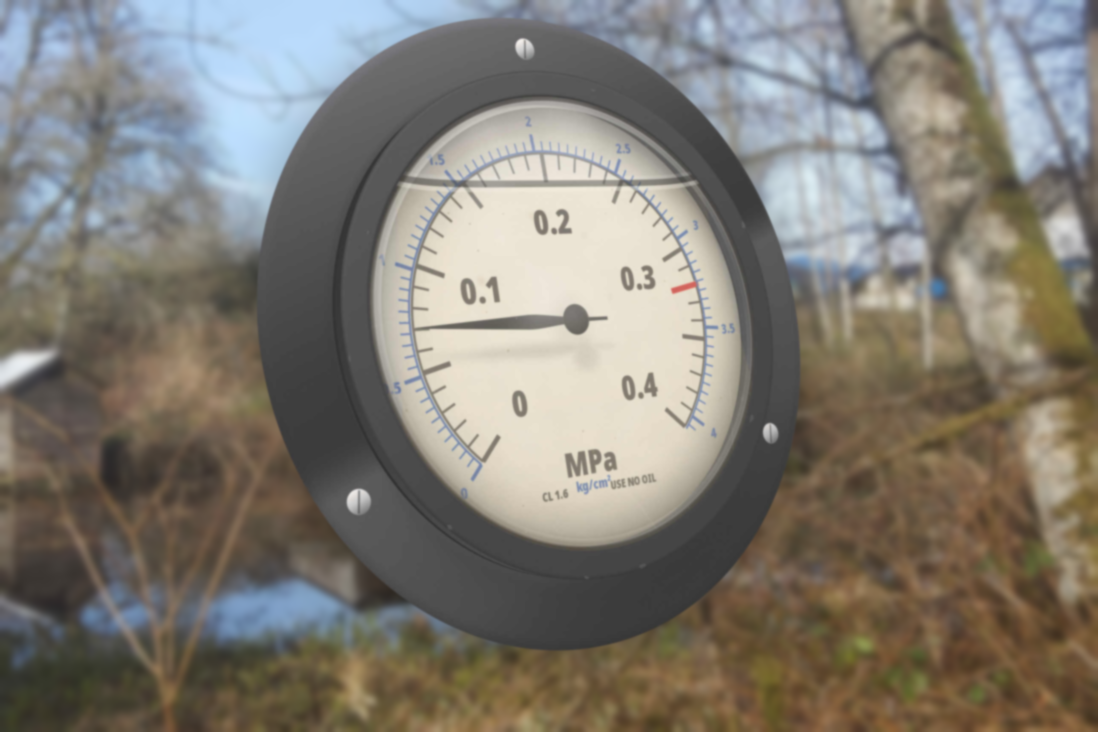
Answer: 0.07MPa
